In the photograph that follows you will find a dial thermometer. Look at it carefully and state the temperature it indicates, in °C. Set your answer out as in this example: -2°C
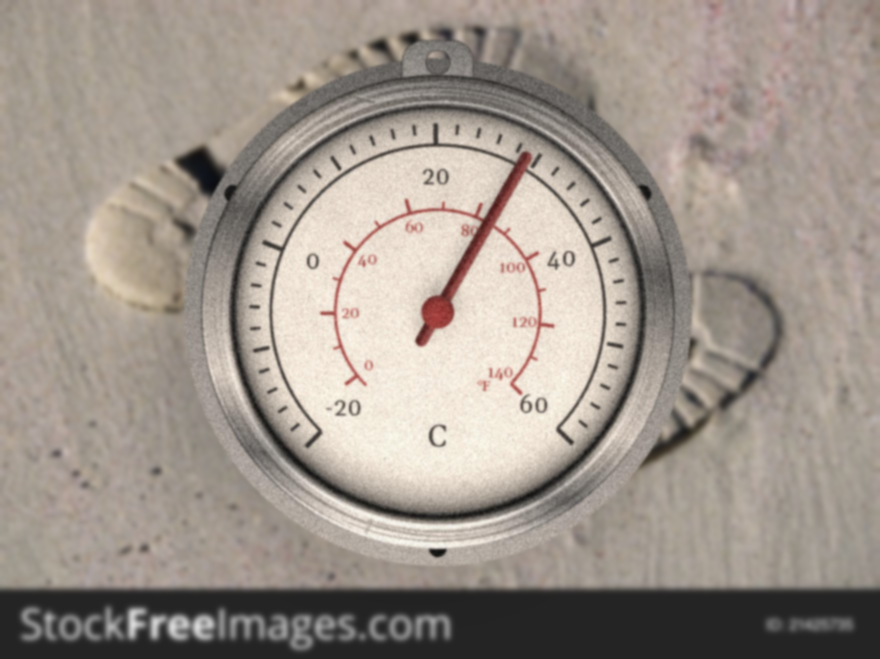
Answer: 29°C
